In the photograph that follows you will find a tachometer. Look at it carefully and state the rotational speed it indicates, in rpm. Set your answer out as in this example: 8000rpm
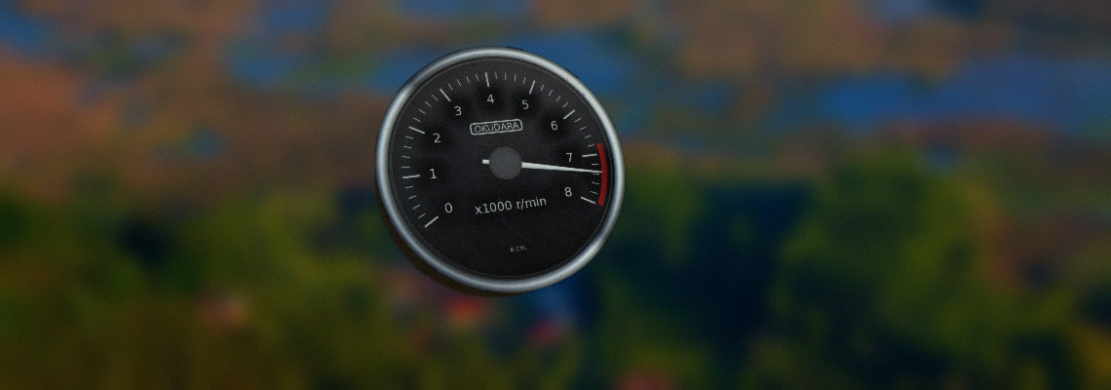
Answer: 7400rpm
